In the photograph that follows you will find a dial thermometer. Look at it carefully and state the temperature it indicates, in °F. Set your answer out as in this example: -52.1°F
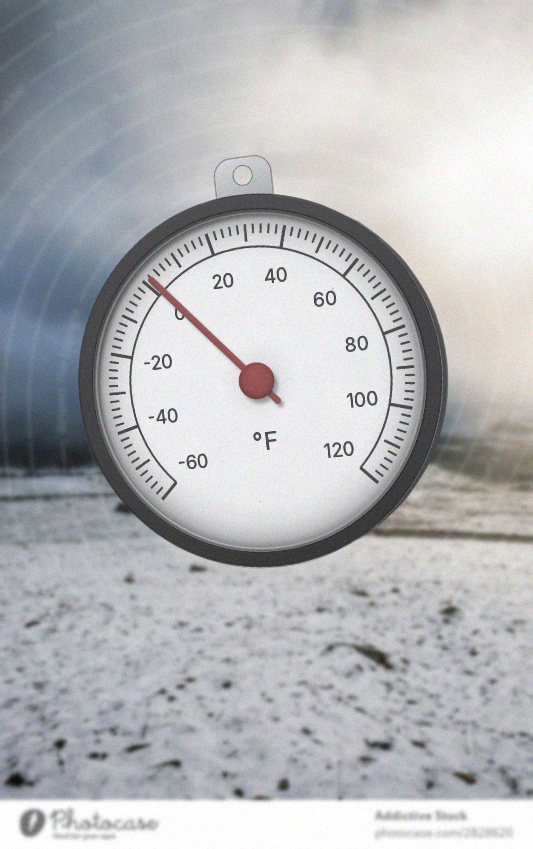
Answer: 2°F
